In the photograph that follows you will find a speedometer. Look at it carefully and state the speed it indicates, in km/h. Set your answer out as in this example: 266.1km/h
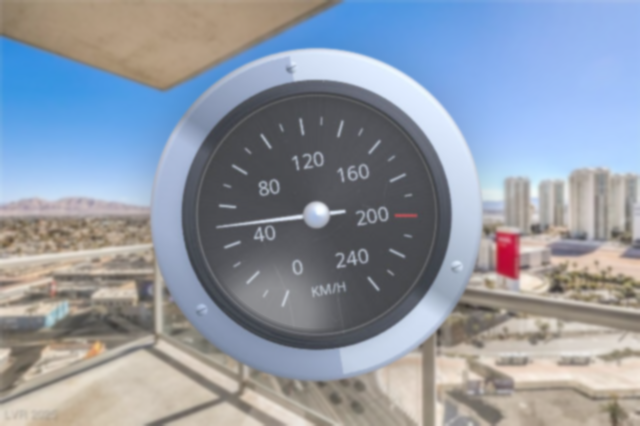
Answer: 50km/h
